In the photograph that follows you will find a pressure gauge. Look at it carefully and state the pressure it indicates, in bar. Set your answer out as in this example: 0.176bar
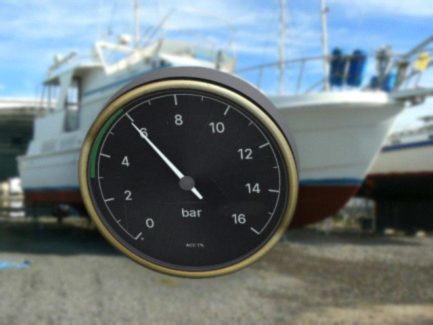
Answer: 6bar
